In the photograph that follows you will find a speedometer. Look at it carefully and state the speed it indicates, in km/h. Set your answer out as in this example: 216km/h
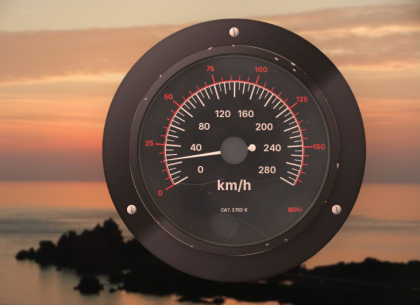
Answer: 25km/h
